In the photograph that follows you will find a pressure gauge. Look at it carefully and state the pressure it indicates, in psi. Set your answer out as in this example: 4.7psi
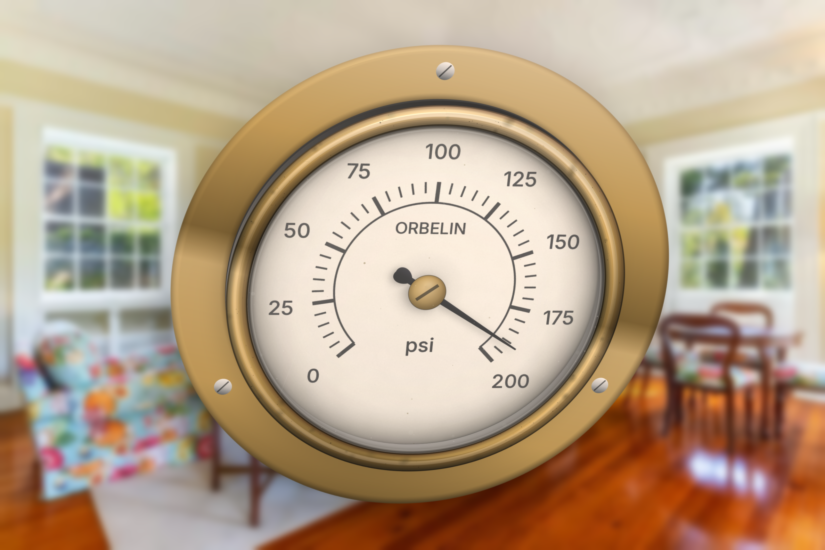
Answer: 190psi
